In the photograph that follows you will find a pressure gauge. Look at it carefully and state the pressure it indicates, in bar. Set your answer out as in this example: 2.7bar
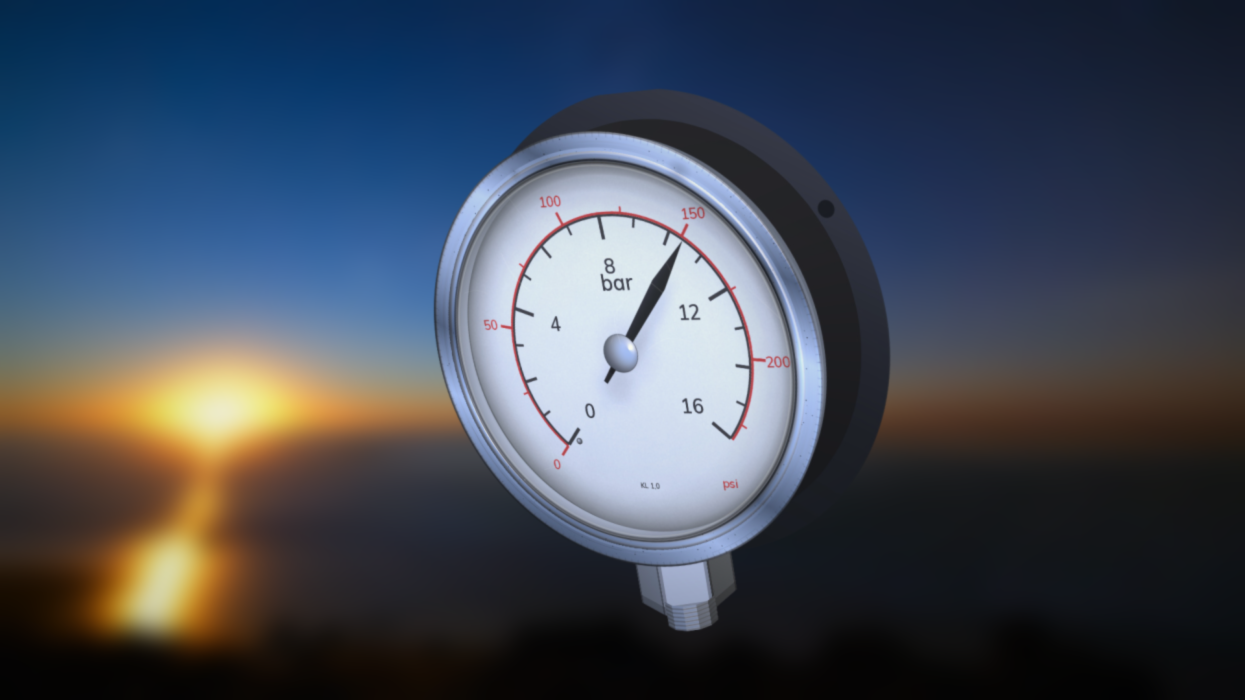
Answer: 10.5bar
